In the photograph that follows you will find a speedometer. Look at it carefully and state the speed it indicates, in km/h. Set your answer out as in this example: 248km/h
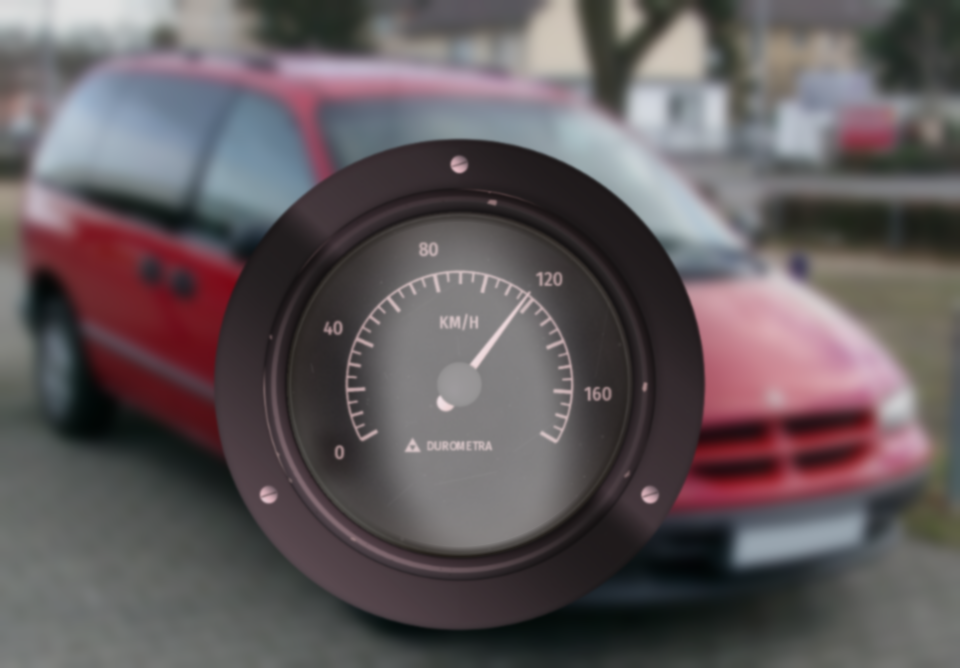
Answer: 117.5km/h
